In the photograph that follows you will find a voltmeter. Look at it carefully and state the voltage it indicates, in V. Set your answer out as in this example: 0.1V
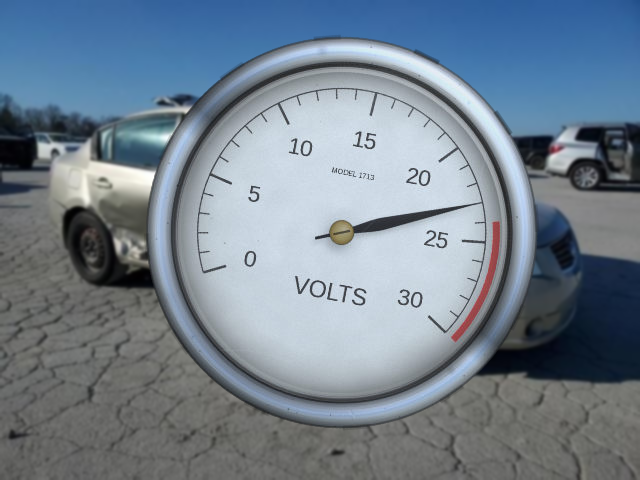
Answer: 23V
